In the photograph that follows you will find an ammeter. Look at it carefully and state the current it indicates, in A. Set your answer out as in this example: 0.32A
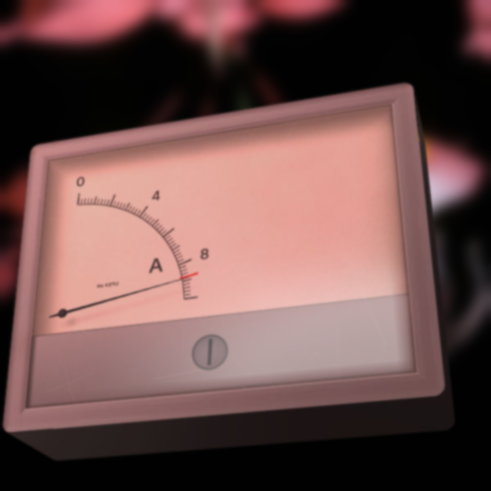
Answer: 9A
